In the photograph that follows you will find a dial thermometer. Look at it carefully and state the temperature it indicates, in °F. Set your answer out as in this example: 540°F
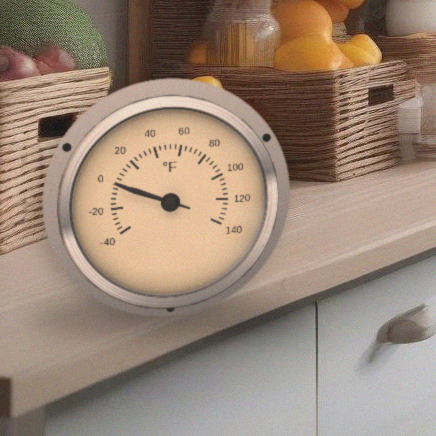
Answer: 0°F
